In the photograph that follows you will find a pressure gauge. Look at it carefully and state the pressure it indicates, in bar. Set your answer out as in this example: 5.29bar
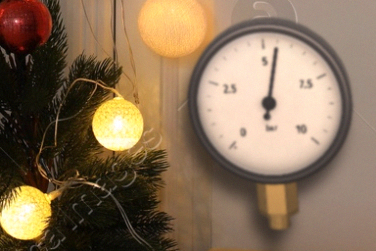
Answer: 5.5bar
